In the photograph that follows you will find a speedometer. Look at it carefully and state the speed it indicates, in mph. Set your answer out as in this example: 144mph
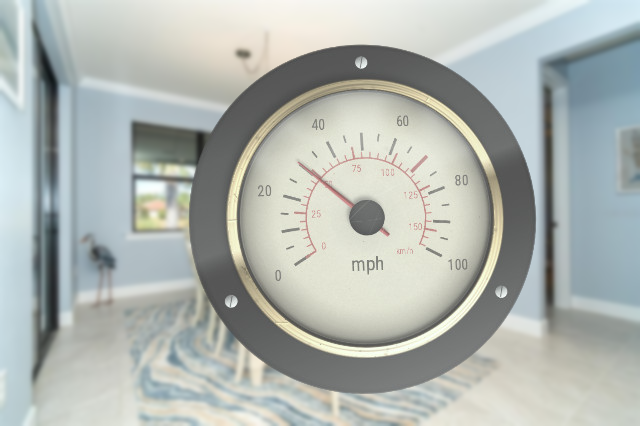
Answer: 30mph
